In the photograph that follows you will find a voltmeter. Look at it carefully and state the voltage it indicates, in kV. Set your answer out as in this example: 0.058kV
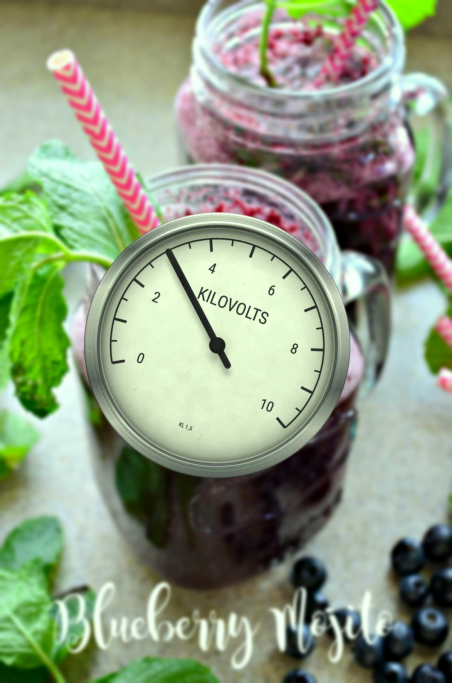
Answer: 3kV
